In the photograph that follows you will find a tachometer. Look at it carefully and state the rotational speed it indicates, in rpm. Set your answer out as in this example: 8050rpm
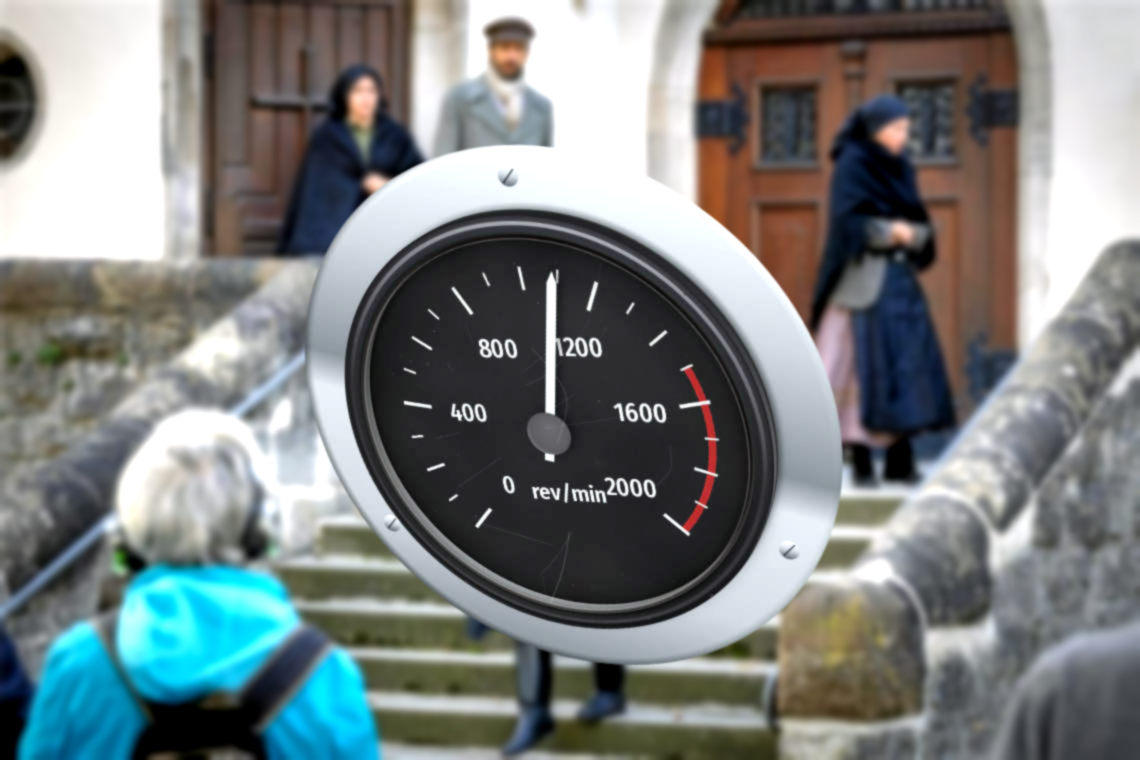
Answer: 1100rpm
